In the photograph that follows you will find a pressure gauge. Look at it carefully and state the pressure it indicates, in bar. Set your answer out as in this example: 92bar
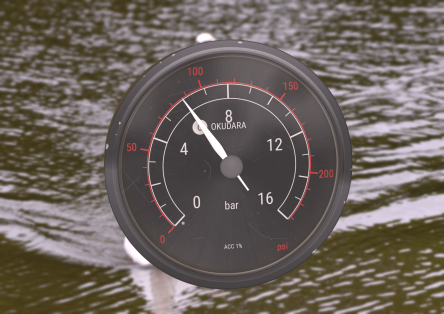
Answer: 6bar
